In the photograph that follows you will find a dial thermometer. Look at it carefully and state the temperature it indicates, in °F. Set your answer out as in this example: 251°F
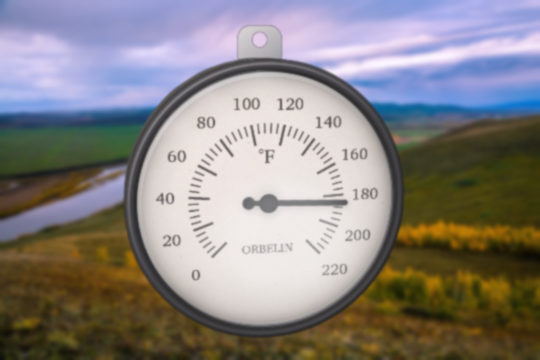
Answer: 184°F
